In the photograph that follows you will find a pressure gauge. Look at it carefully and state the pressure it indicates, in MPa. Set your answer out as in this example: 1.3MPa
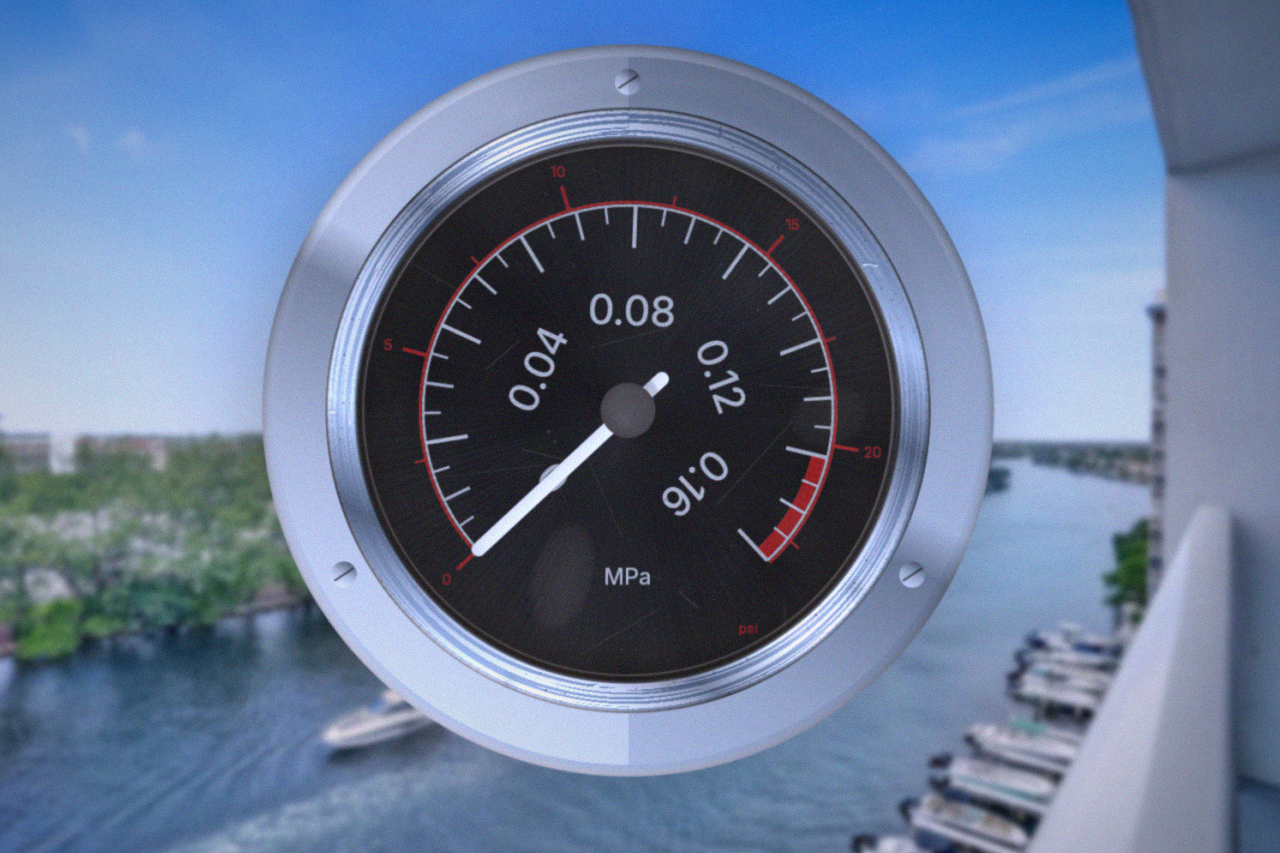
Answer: 0MPa
